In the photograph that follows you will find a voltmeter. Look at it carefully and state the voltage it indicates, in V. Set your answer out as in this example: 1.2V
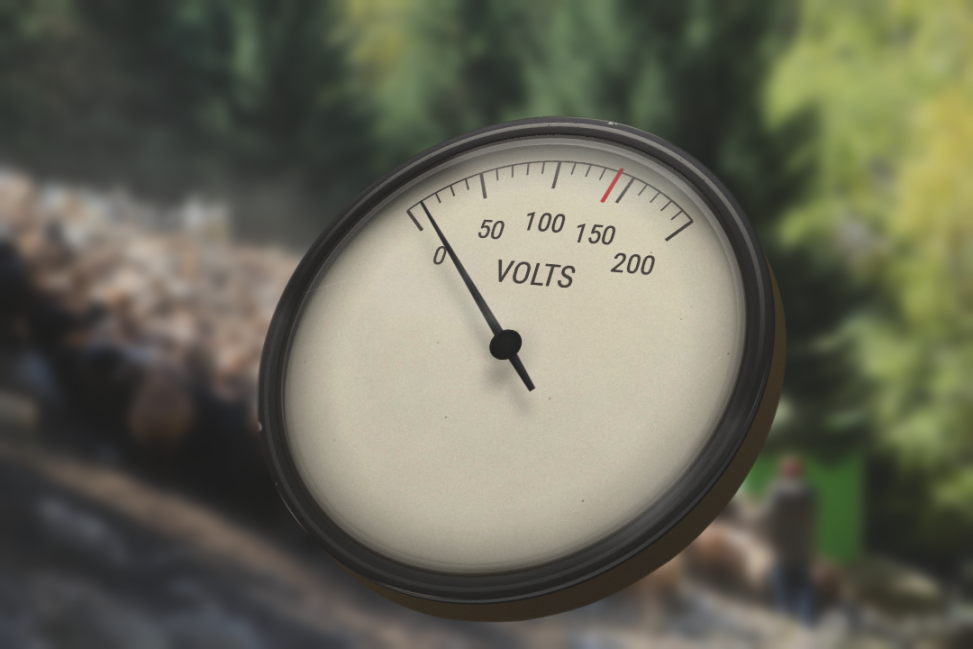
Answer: 10V
